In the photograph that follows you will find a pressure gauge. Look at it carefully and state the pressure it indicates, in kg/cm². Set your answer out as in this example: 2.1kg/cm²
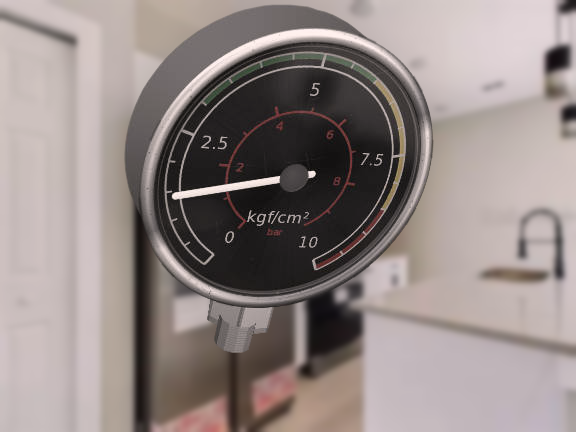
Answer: 1.5kg/cm²
